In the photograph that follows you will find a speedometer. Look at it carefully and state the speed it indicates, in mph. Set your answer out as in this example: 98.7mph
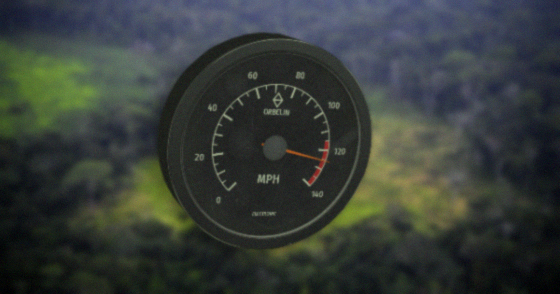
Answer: 125mph
